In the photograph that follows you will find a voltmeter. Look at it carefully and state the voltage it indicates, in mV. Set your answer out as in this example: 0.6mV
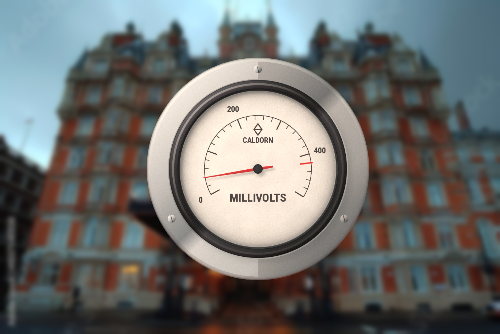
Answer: 40mV
